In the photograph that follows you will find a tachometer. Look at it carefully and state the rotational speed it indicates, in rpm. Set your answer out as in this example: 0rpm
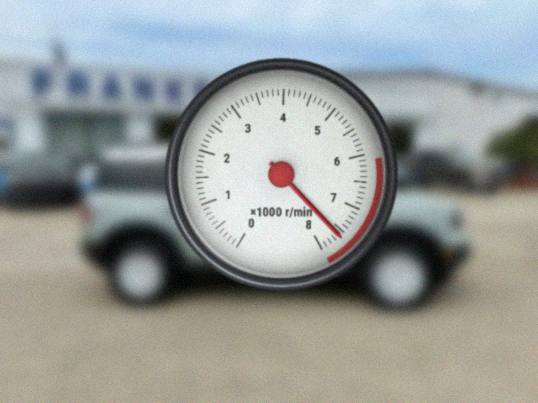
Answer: 7600rpm
